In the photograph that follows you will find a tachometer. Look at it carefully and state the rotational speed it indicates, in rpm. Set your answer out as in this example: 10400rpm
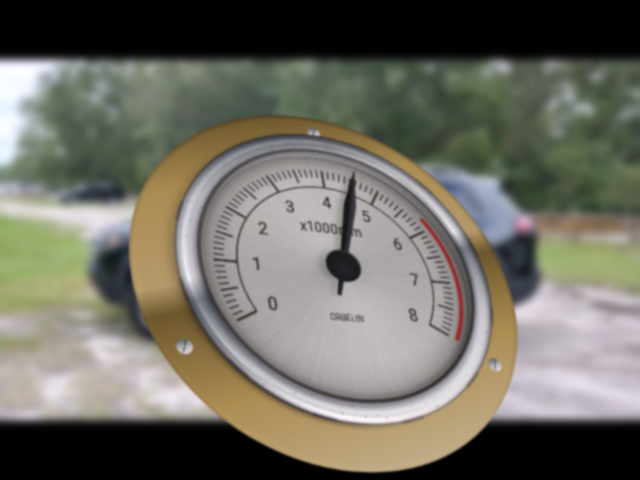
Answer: 4500rpm
